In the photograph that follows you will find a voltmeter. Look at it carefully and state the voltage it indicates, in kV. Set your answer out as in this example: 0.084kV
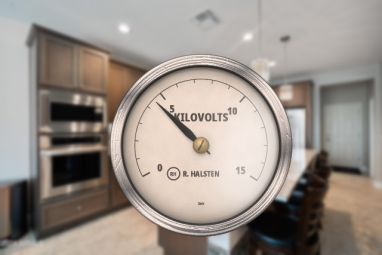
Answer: 4.5kV
